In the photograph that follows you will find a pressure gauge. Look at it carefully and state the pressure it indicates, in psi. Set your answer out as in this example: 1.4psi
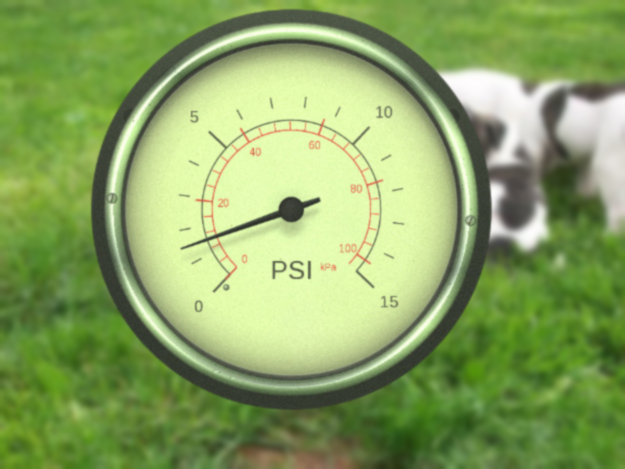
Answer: 1.5psi
